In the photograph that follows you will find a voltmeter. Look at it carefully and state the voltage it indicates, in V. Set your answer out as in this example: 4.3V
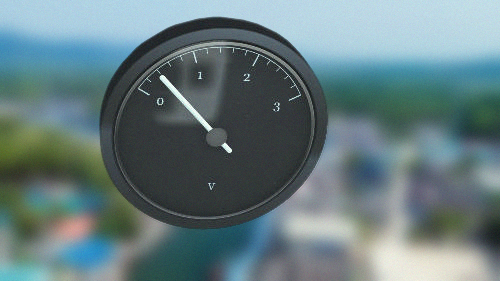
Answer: 0.4V
